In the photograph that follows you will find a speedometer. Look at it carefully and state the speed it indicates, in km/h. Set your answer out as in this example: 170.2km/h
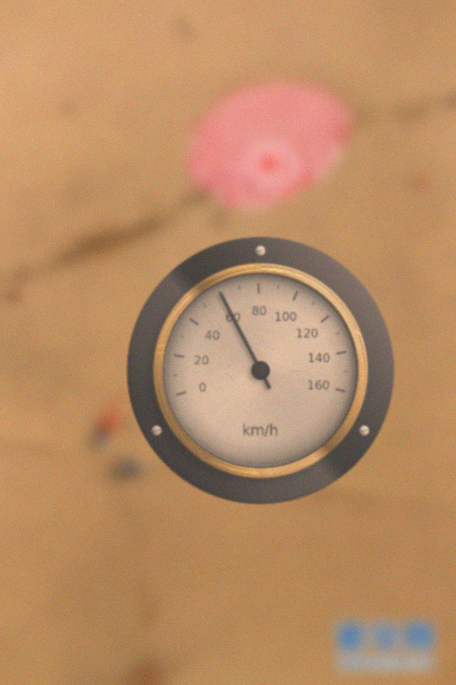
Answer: 60km/h
